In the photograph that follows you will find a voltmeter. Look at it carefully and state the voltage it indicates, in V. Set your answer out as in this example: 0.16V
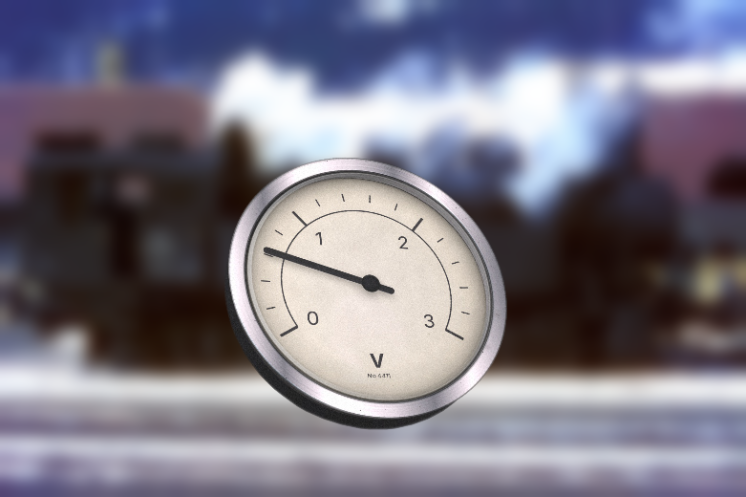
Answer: 0.6V
